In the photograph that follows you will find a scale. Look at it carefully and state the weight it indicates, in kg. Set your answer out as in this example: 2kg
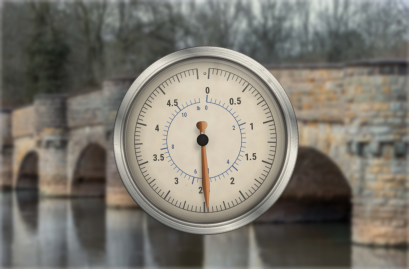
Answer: 2.45kg
